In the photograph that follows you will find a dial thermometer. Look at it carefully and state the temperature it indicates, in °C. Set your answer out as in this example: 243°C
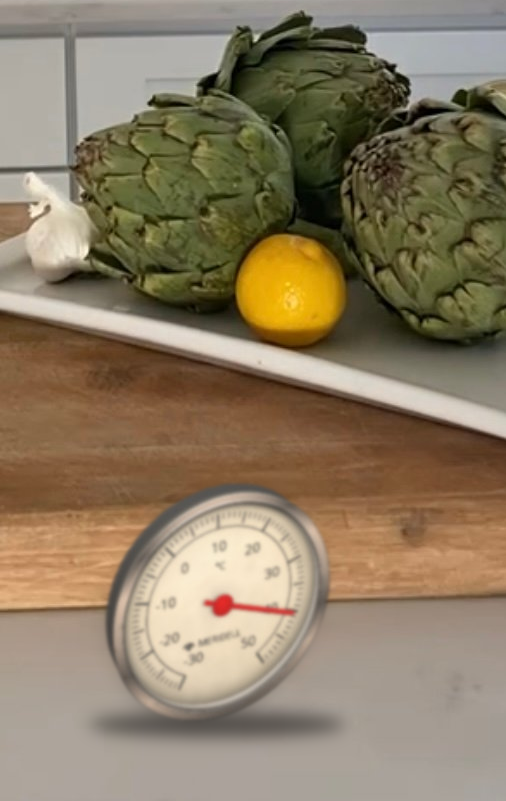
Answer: 40°C
